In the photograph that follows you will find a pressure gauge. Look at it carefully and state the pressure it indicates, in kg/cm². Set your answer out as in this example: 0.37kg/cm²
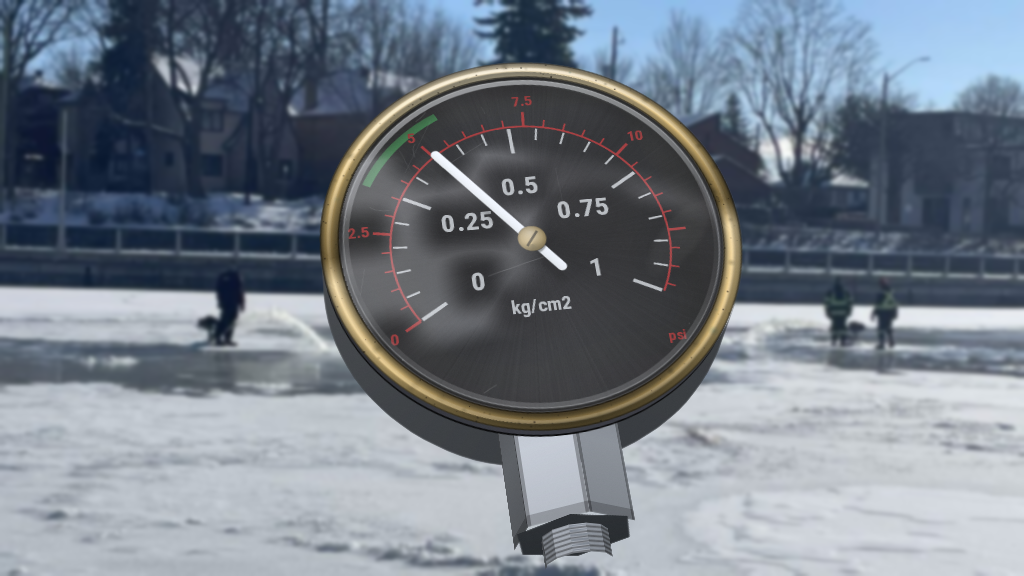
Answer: 0.35kg/cm²
